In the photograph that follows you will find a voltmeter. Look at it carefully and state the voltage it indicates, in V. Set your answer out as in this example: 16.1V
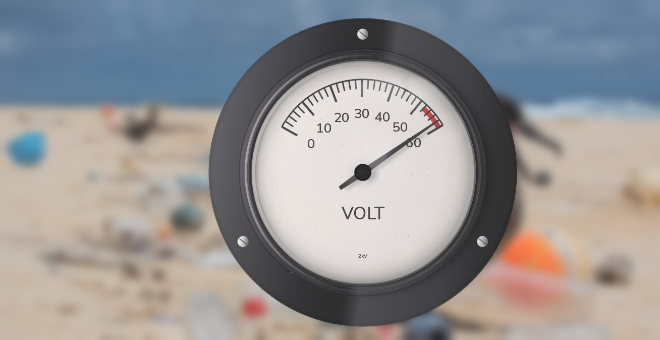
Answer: 58V
